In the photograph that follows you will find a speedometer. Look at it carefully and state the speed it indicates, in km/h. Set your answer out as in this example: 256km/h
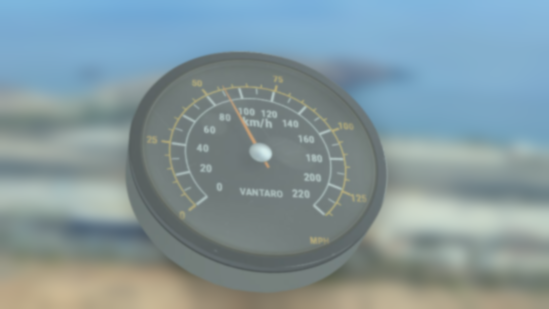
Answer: 90km/h
